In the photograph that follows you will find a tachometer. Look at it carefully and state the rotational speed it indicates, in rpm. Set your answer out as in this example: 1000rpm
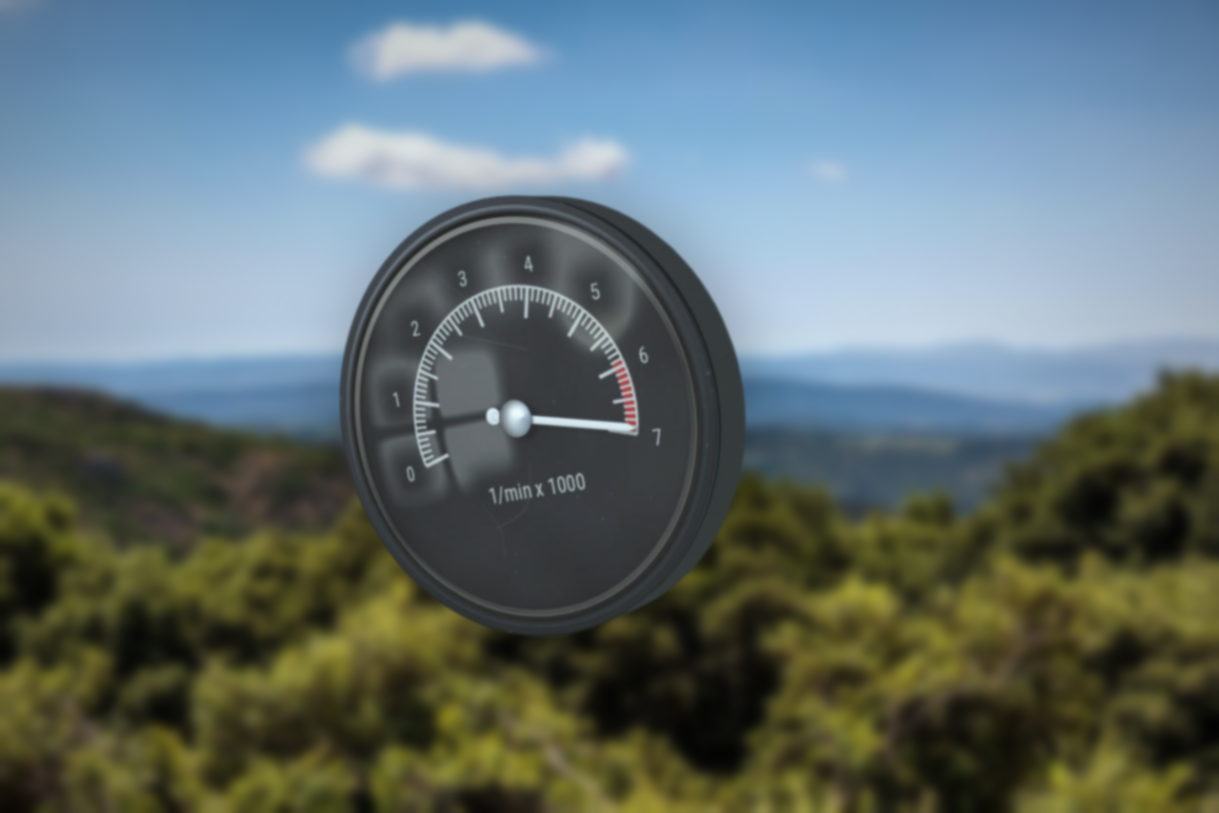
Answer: 6900rpm
